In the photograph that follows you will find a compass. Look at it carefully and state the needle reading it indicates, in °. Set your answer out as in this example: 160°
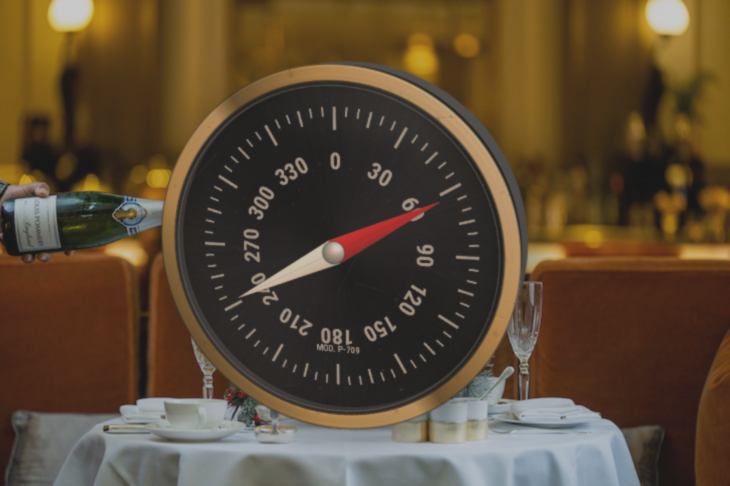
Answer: 62.5°
